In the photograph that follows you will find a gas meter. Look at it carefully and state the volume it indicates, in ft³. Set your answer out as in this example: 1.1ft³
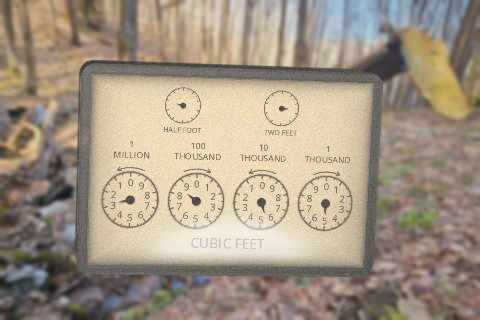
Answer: 285500ft³
